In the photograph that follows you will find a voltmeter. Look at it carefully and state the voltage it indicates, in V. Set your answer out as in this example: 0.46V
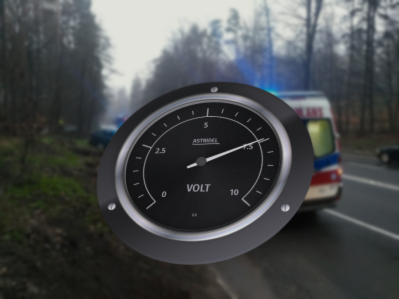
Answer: 7.5V
